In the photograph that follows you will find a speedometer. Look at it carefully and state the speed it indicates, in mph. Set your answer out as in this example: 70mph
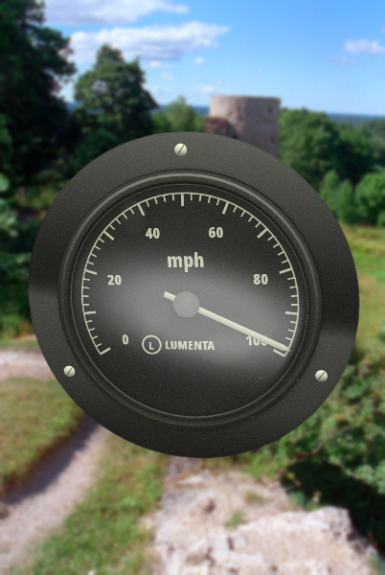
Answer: 98mph
